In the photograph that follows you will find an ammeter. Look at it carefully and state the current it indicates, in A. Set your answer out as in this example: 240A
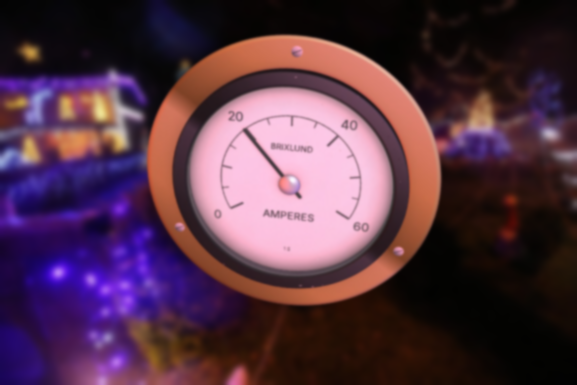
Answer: 20A
